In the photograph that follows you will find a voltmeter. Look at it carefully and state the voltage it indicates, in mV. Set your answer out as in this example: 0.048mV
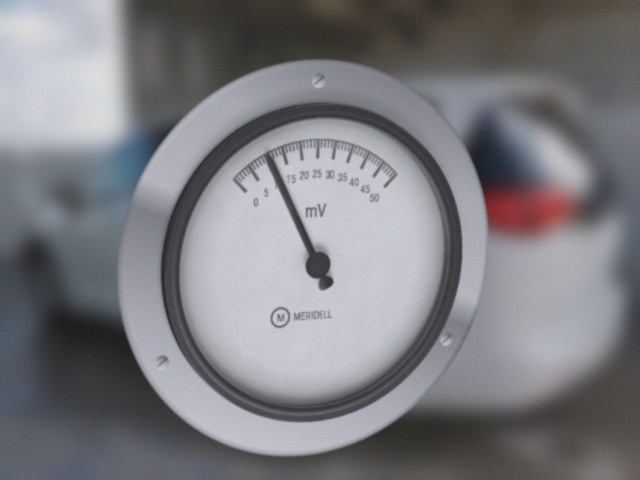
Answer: 10mV
